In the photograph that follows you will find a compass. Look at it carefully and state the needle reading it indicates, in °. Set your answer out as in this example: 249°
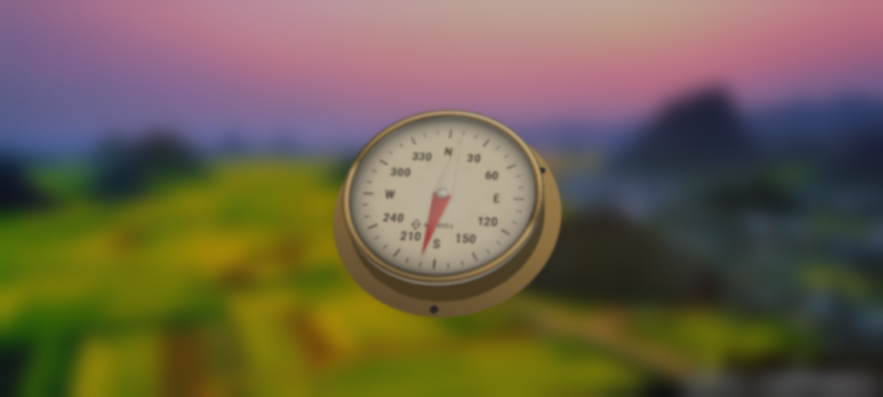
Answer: 190°
